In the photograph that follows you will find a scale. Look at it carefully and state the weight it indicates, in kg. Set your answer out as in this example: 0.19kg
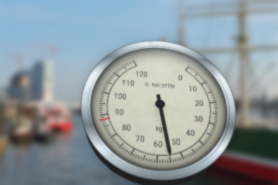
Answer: 55kg
